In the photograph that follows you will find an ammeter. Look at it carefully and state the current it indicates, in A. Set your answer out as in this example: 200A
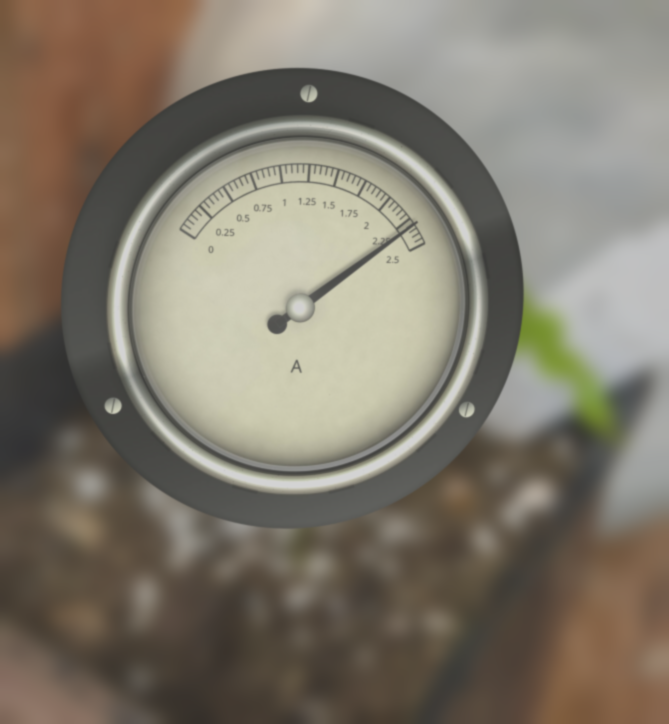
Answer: 2.3A
